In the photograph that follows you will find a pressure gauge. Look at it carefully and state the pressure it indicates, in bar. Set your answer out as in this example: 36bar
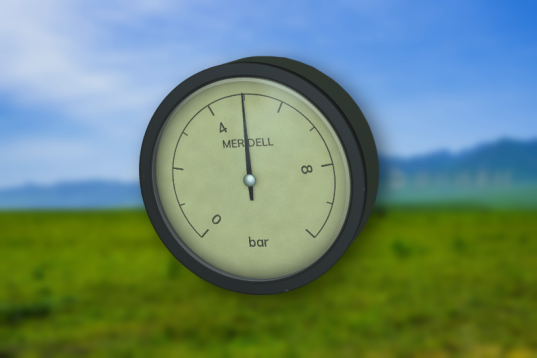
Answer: 5bar
